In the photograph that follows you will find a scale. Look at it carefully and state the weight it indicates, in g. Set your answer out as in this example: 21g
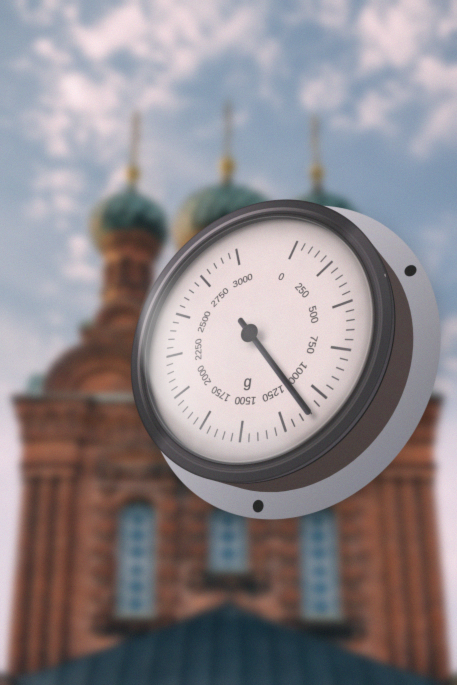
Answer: 1100g
